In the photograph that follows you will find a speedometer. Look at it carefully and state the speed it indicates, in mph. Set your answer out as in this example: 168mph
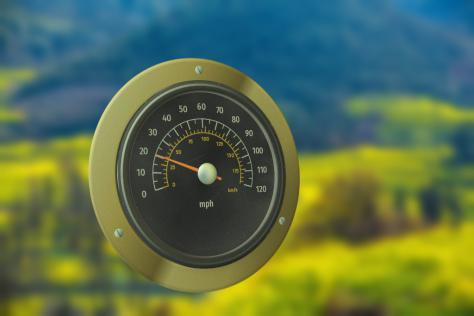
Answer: 20mph
